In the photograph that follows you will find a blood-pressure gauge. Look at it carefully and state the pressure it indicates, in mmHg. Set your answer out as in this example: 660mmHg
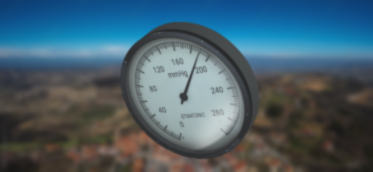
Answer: 190mmHg
